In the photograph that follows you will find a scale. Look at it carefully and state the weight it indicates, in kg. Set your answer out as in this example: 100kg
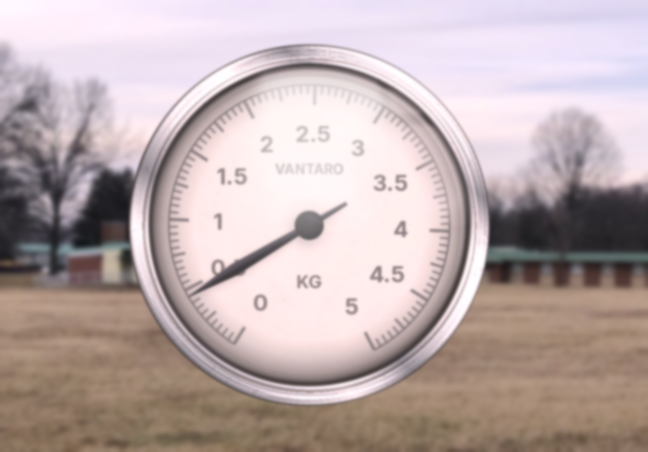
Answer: 0.45kg
